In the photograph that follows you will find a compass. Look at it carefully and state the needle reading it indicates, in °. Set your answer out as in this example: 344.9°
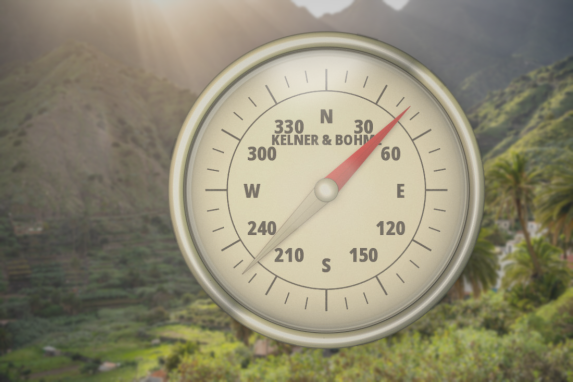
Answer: 45°
